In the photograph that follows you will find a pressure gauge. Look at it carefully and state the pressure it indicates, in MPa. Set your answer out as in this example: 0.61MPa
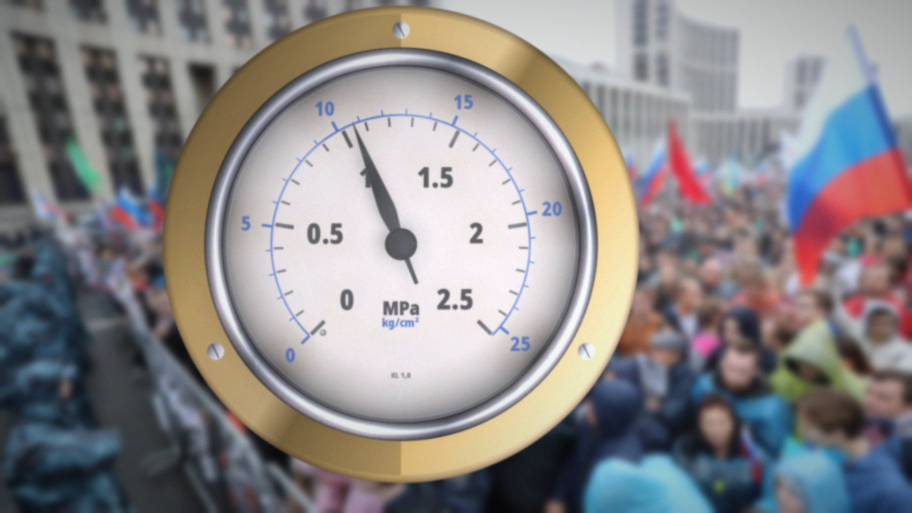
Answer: 1.05MPa
